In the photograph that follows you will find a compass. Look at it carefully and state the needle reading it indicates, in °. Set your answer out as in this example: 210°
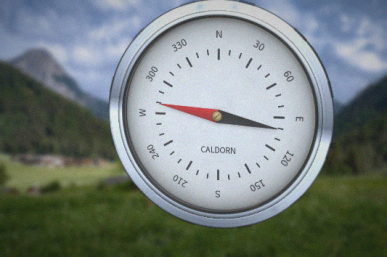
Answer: 280°
